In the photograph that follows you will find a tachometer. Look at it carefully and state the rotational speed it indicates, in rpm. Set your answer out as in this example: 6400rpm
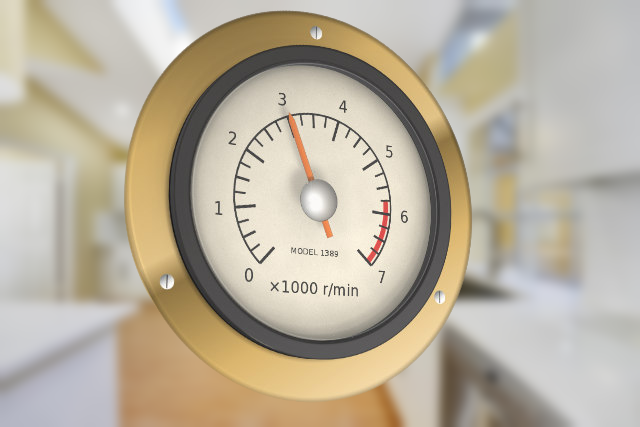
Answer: 3000rpm
